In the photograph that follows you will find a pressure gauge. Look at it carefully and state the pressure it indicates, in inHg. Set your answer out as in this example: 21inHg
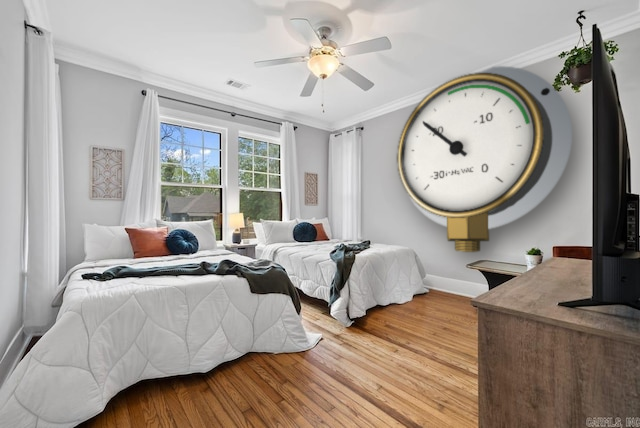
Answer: -20inHg
